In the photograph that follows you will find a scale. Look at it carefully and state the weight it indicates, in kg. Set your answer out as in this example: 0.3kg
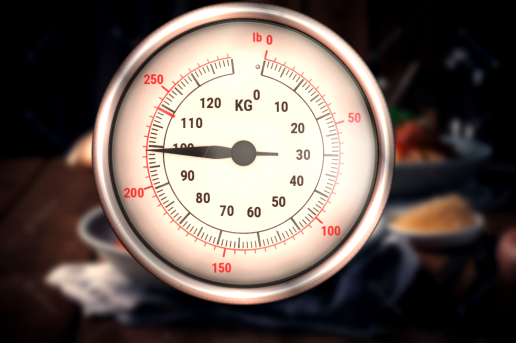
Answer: 99kg
